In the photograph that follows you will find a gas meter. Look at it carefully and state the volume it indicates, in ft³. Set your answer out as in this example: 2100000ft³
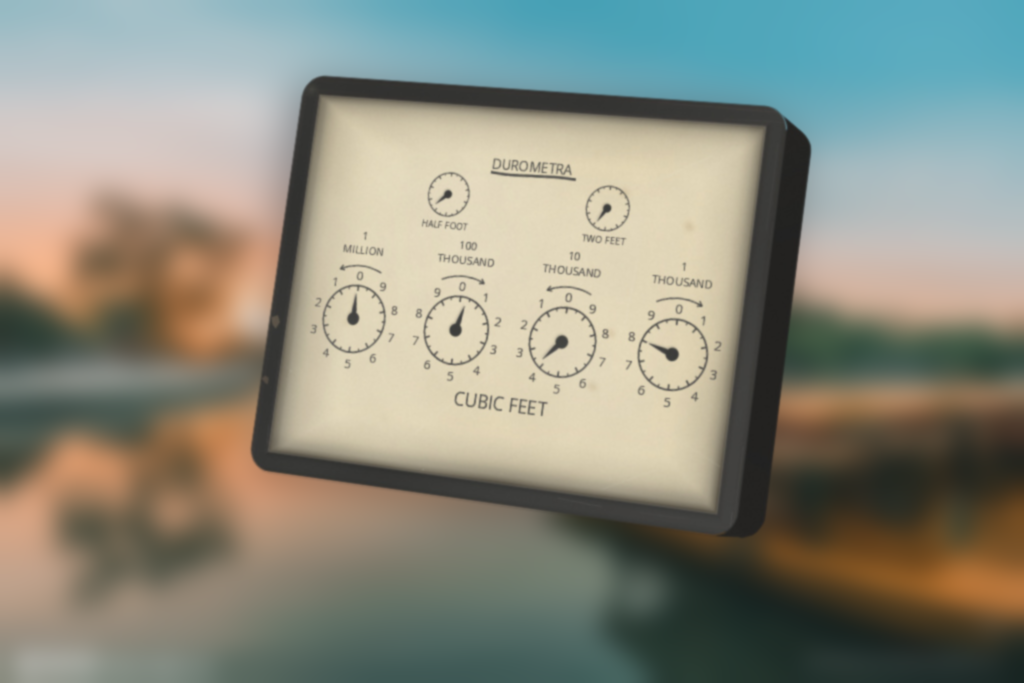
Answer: 3800ft³
